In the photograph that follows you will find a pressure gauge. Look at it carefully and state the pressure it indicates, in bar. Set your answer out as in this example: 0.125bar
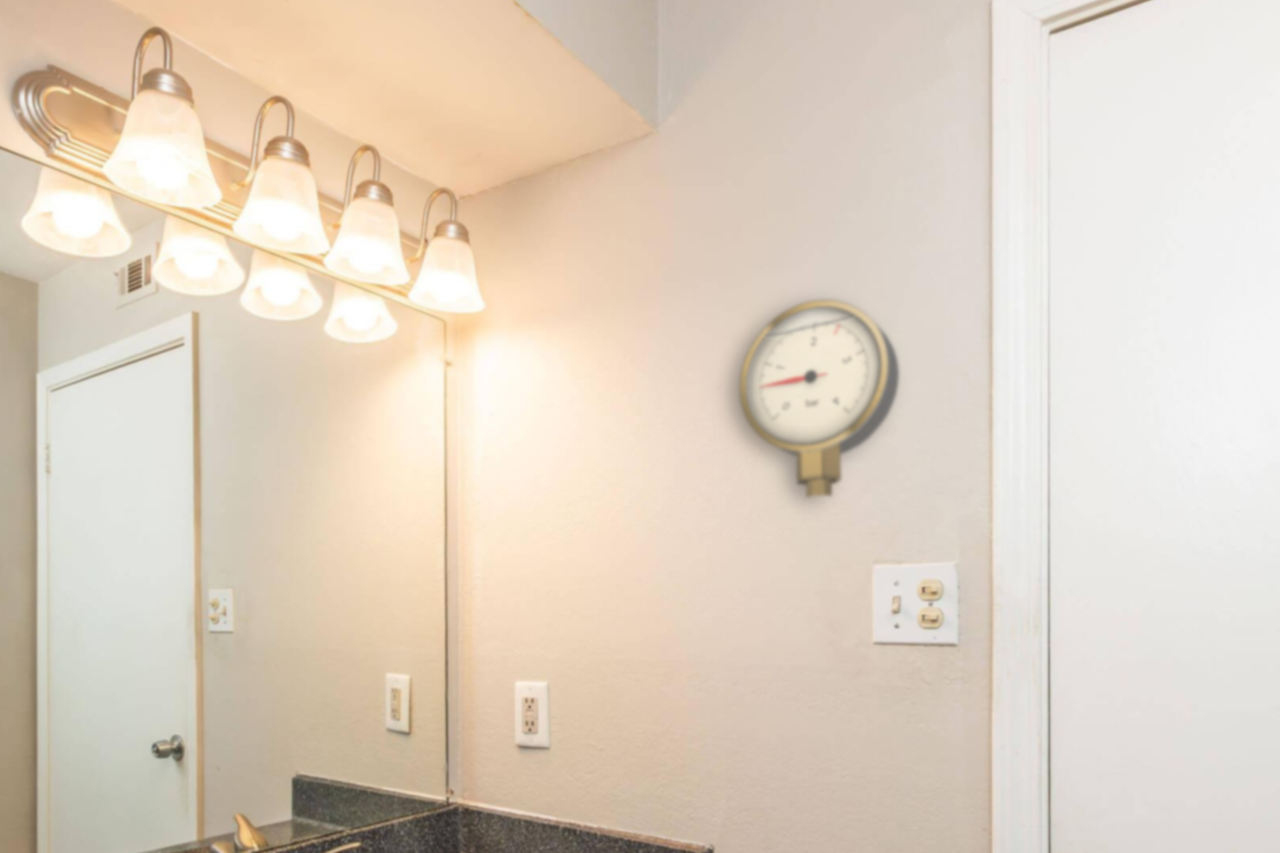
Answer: 0.6bar
